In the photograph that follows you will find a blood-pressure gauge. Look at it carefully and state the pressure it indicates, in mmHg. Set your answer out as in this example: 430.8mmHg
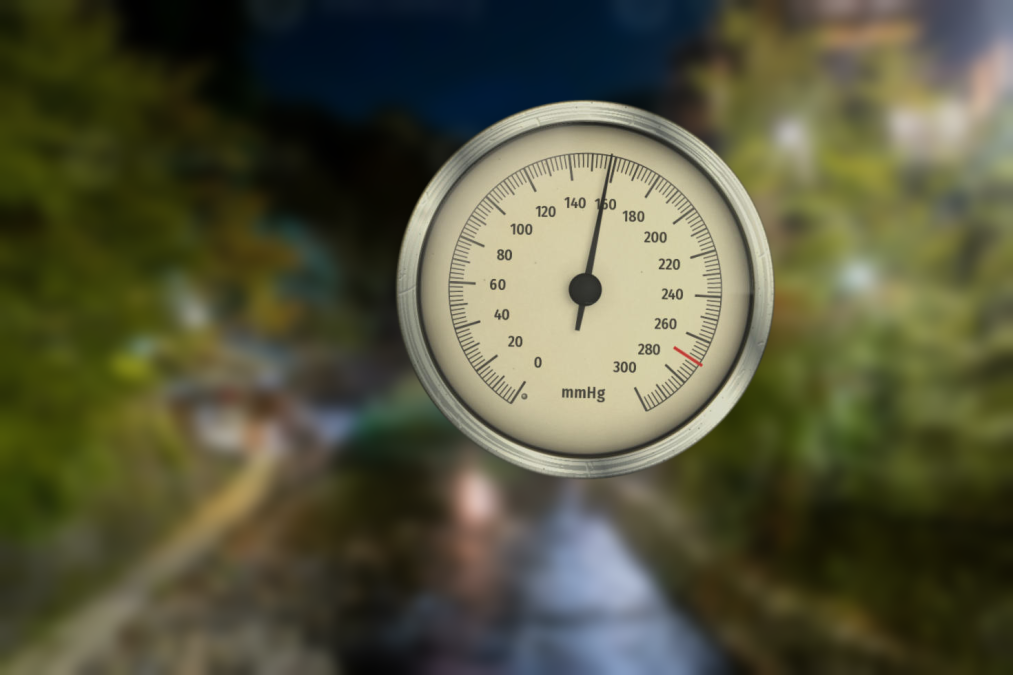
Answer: 158mmHg
